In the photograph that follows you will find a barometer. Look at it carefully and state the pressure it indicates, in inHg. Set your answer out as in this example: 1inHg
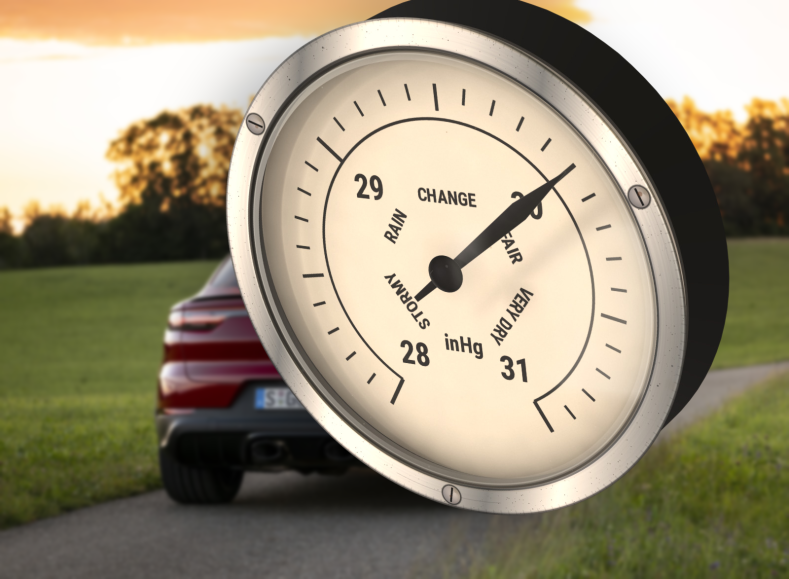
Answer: 30inHg
